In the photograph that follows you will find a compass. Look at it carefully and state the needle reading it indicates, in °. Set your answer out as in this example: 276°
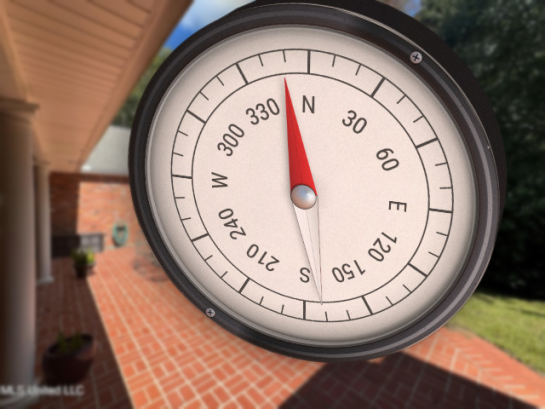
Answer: 350°
